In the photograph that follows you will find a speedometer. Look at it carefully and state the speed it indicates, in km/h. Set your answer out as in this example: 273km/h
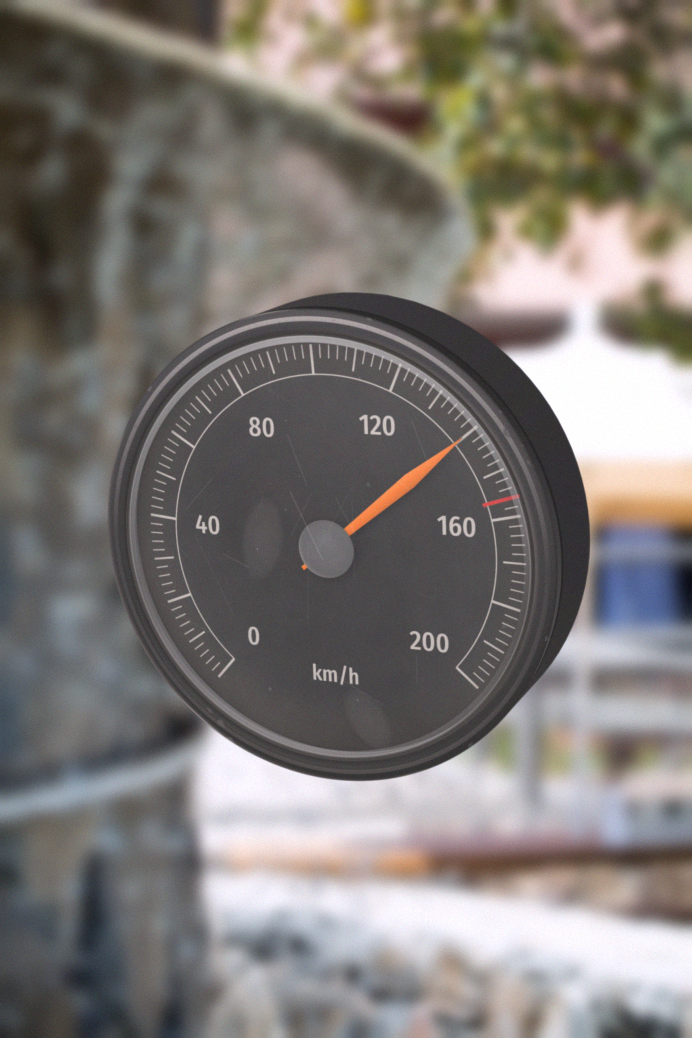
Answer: 140km/h
